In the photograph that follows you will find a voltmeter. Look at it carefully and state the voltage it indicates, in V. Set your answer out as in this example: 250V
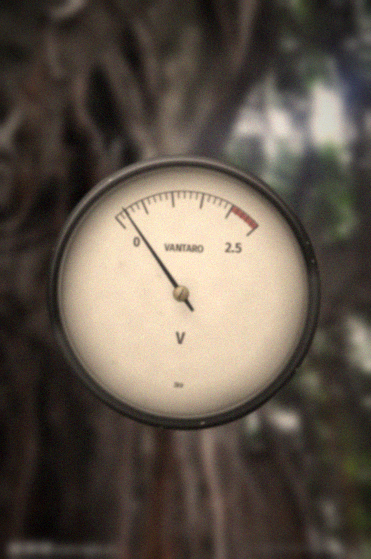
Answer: 0.2V
